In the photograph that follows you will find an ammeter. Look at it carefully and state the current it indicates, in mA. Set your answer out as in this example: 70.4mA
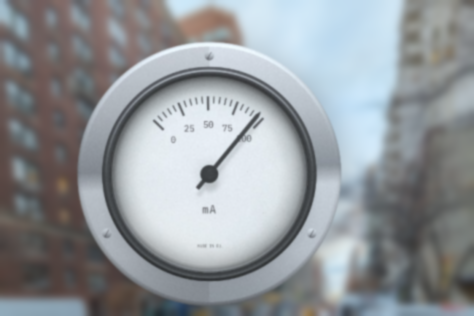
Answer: 95mA
